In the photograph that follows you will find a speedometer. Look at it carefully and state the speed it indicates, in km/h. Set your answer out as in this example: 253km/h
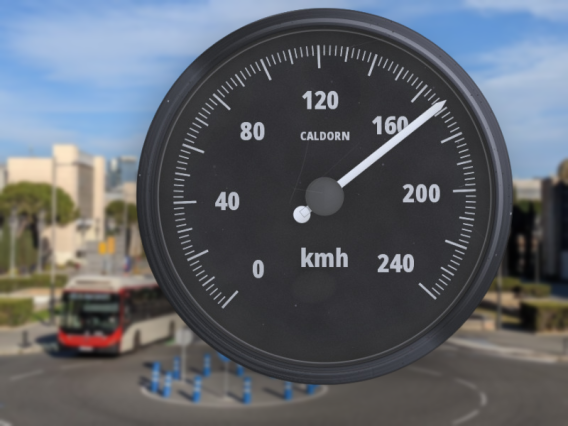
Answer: 168km/h
